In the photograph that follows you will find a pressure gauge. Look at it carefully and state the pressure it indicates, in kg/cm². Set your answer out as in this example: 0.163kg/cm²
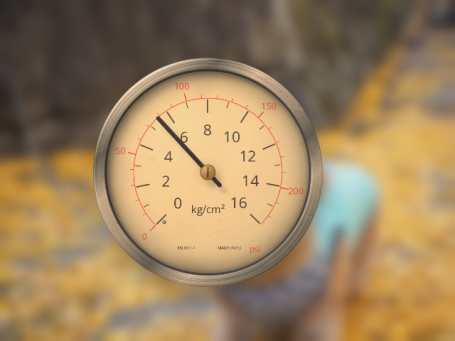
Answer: 5.5kg/cm²
